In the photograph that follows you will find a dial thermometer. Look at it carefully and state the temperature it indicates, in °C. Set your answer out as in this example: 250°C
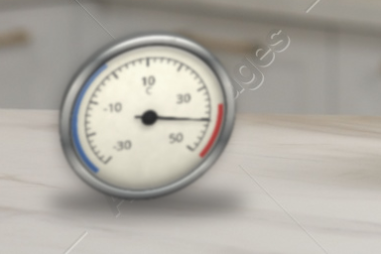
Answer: 40°C
